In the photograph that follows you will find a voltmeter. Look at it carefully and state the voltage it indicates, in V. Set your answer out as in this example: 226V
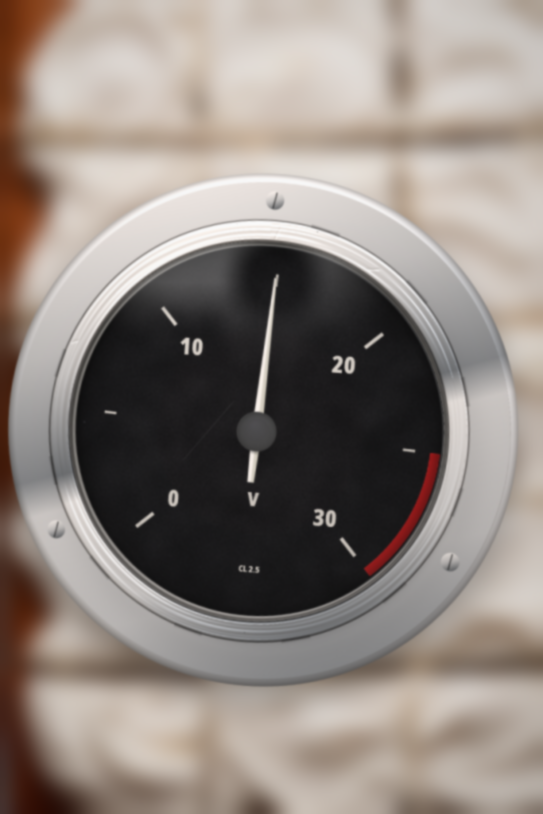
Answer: 15V
